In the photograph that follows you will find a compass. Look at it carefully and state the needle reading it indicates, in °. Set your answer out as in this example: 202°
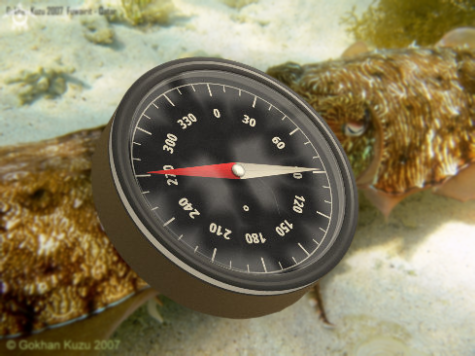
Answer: 270°
